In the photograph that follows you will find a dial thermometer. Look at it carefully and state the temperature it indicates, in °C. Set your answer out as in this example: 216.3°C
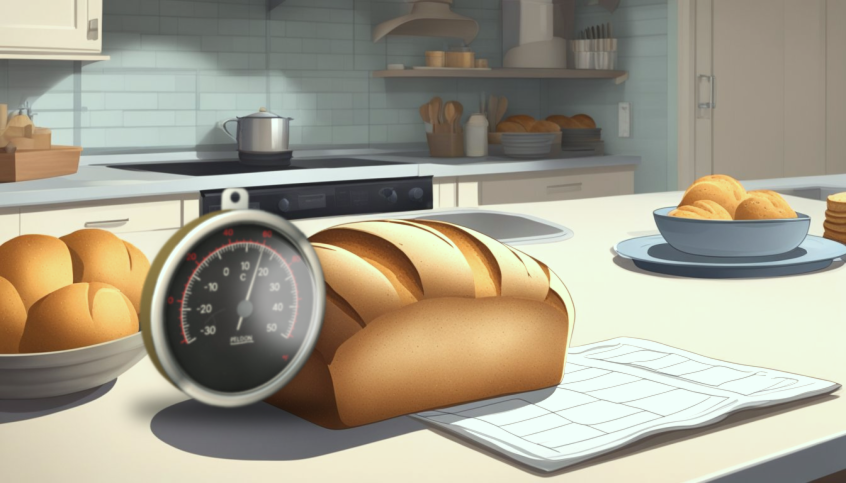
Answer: 15°C
